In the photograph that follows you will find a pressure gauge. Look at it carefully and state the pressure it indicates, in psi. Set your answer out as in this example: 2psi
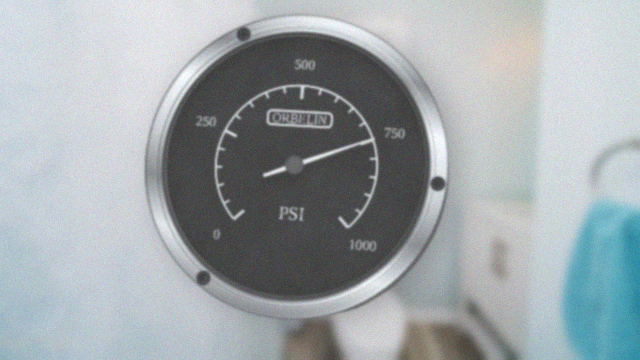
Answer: 750psi
